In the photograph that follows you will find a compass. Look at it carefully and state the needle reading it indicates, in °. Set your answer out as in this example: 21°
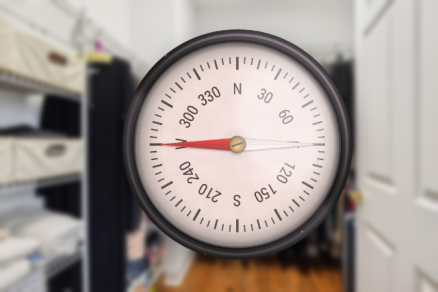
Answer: 270°
